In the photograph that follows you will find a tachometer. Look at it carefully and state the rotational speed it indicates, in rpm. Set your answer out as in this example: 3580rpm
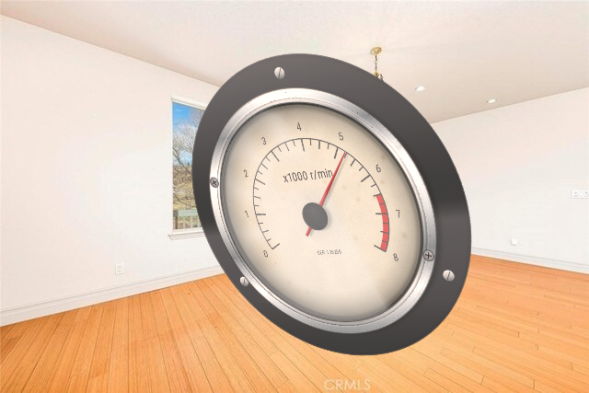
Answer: 5250rpm
